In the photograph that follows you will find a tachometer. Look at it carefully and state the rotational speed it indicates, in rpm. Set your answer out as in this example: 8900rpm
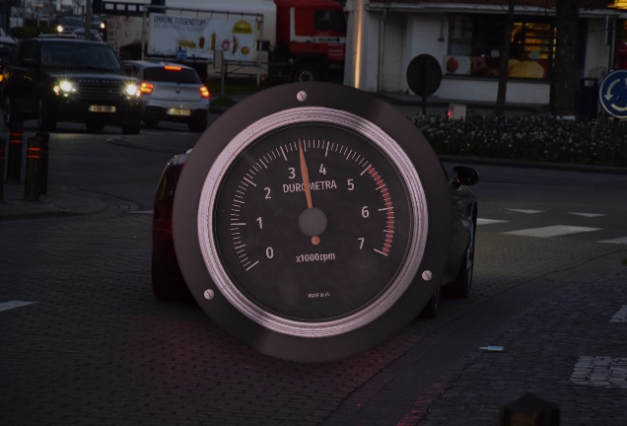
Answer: 3400rpm
